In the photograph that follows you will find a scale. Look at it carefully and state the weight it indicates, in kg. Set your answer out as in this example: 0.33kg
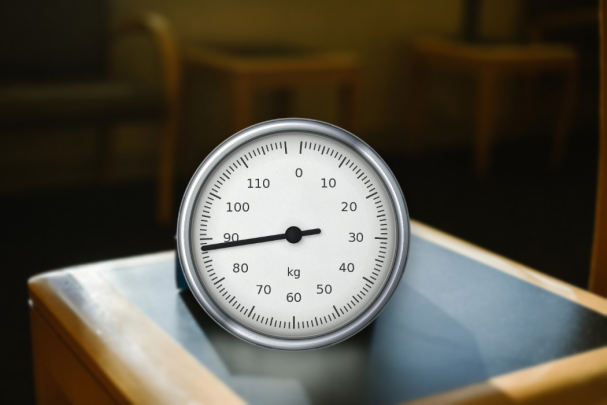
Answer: 88kg
